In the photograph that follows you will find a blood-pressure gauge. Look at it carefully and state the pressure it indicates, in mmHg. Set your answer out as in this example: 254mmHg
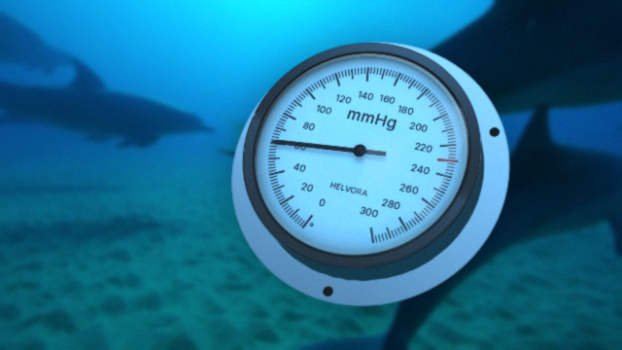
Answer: 60mmHg
